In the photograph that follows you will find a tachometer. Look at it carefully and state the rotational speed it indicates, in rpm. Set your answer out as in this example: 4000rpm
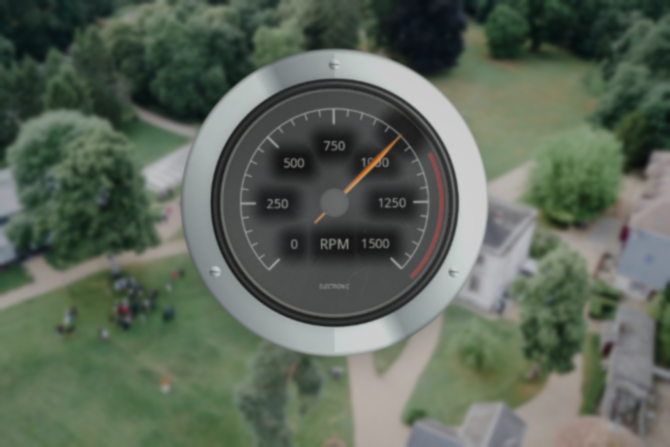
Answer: 1000rpm
